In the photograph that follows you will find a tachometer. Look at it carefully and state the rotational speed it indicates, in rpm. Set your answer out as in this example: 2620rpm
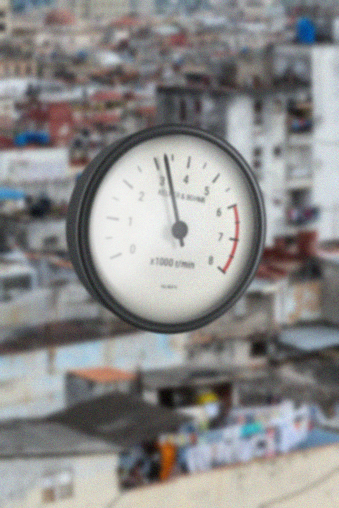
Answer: 3250rpm
